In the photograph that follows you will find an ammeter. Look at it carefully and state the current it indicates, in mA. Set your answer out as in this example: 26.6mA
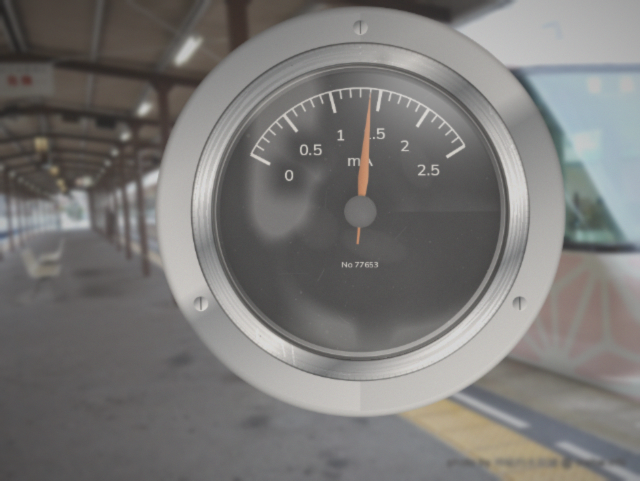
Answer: 1.4mA
